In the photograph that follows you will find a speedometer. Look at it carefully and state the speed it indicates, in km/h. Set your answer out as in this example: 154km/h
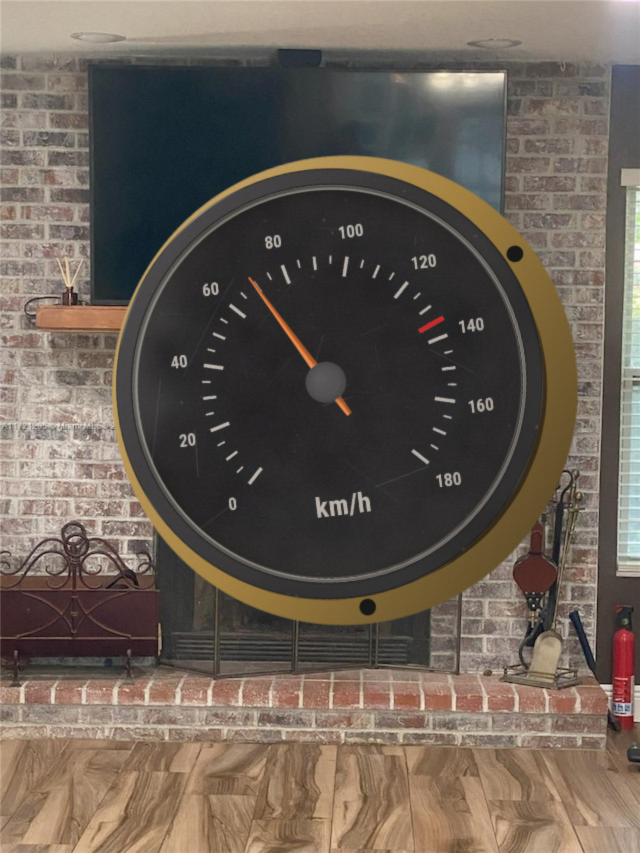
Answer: 70km/h
